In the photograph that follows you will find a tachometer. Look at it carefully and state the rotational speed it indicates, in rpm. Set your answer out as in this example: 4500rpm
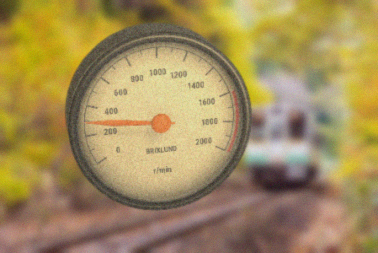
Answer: 300rpm
